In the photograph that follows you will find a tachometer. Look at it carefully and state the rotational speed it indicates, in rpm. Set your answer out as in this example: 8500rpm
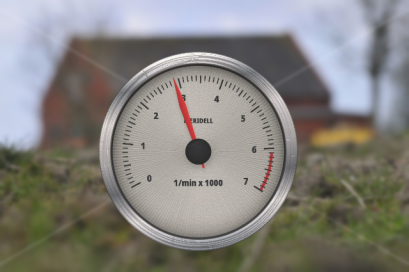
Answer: 2900rpm
